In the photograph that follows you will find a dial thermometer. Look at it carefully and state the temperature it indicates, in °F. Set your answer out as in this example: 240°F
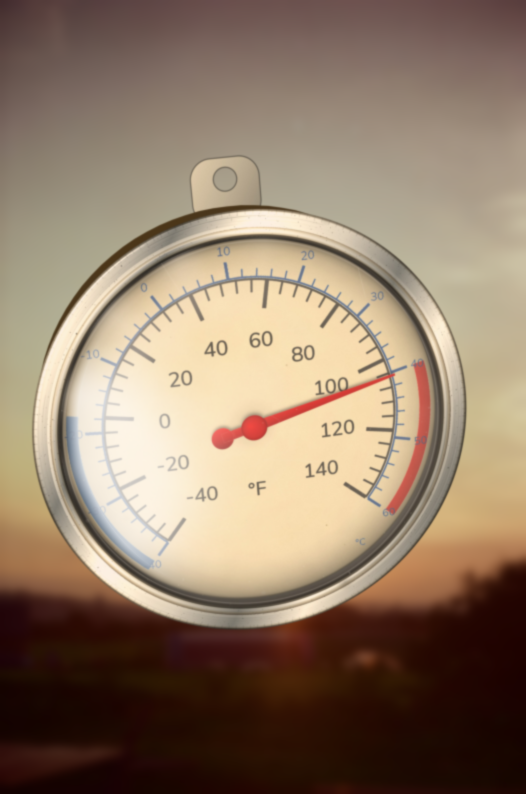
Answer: 104°F
